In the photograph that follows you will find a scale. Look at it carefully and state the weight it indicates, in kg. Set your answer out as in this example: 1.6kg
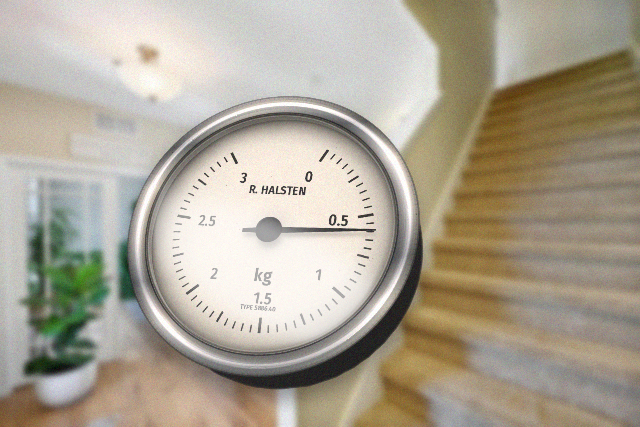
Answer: 0.6kg
